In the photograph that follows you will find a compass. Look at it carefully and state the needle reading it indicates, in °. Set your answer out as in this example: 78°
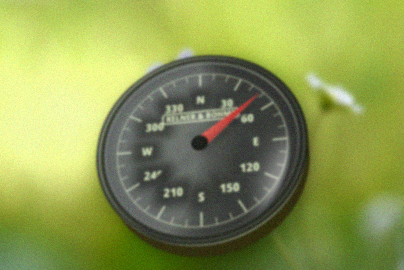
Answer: 50°
